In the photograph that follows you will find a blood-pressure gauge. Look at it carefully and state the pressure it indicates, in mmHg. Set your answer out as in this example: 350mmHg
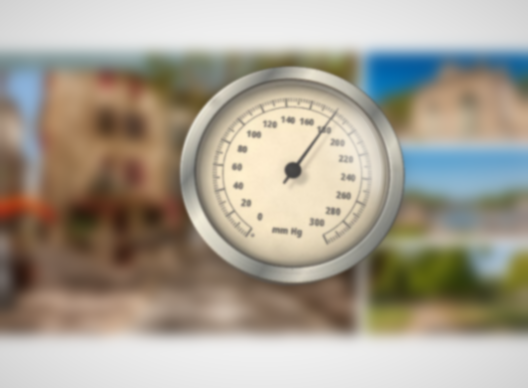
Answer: 180mmHg
